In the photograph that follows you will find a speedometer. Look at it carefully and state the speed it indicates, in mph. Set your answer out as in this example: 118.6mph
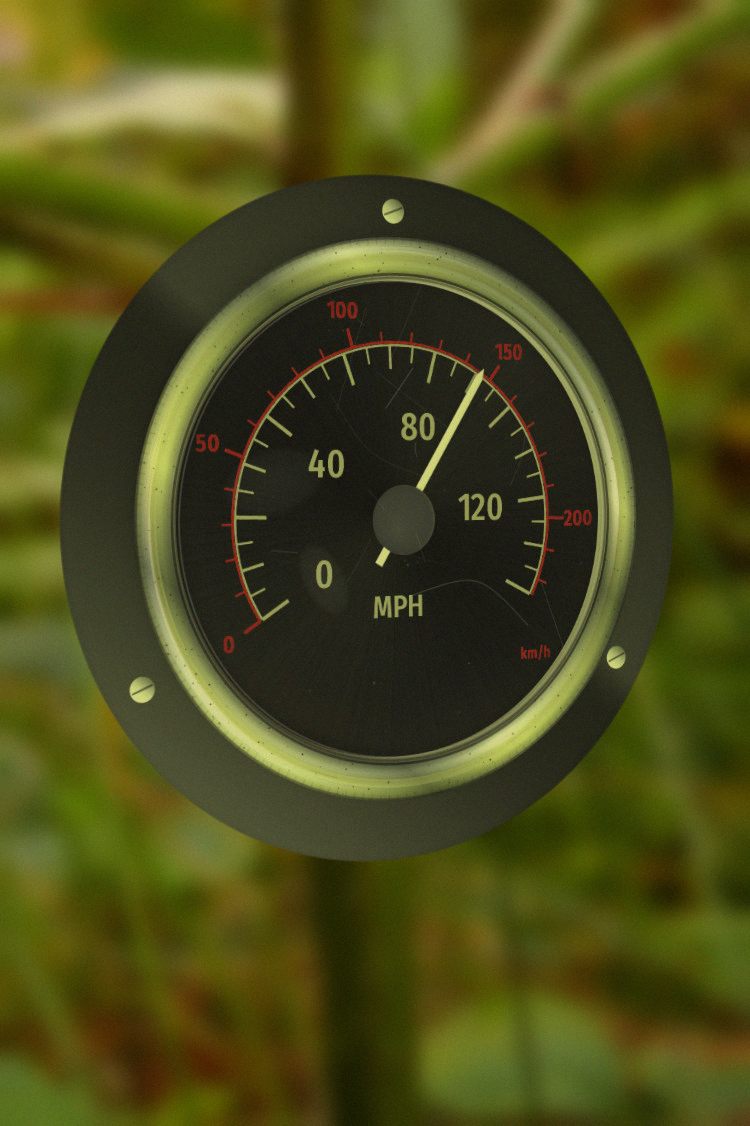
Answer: 90mph
